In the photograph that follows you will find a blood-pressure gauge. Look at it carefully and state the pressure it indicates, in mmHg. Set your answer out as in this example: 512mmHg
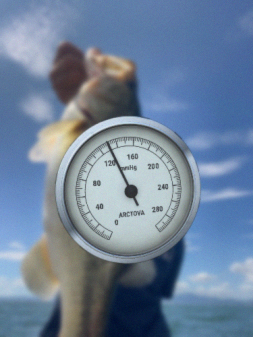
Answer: 130mmHg
